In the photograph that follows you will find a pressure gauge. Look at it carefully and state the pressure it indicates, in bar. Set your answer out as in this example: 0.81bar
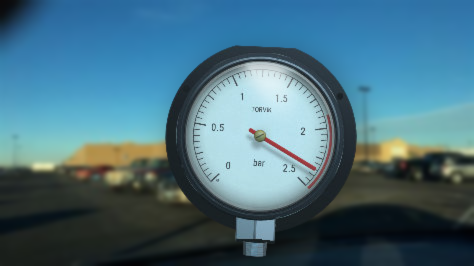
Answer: 2.35bar
